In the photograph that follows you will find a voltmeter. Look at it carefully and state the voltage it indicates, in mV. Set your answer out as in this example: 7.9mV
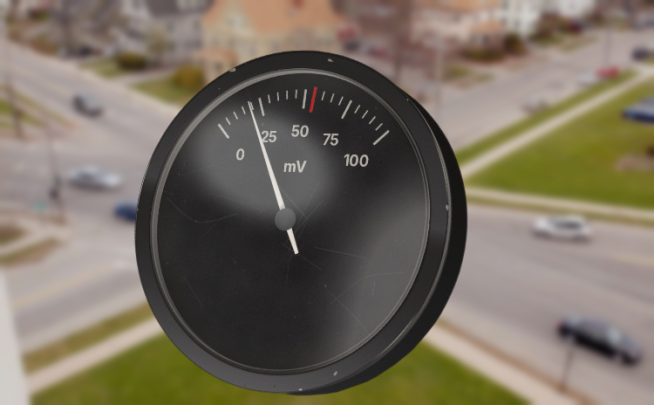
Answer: 20mV
